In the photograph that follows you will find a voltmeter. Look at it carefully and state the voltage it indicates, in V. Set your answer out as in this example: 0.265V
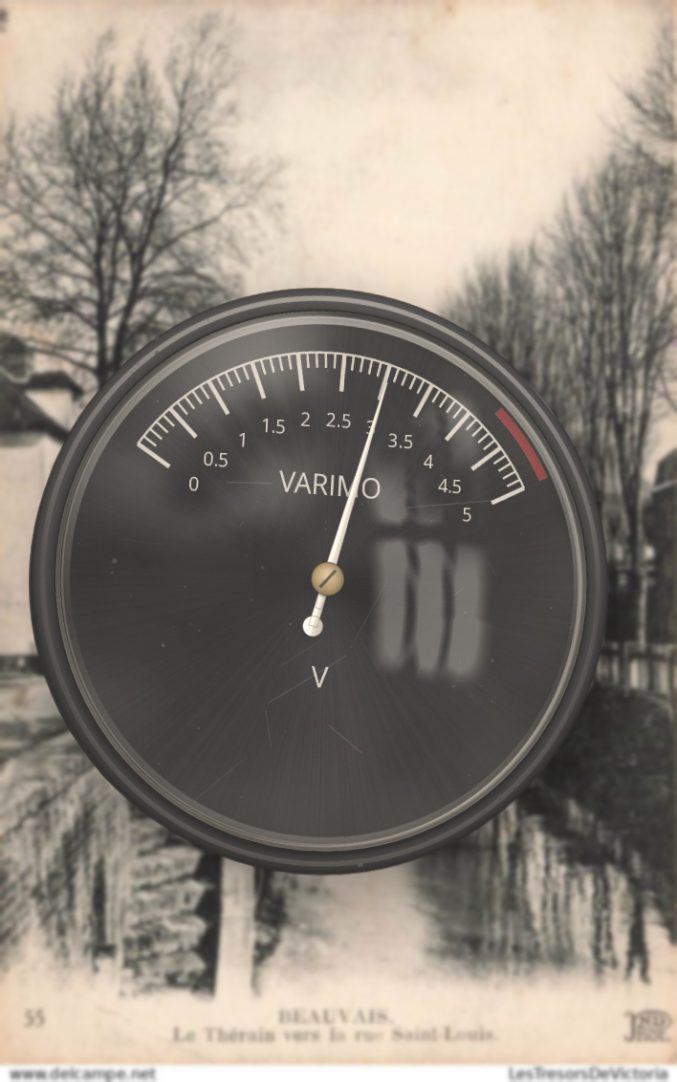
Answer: 3V
